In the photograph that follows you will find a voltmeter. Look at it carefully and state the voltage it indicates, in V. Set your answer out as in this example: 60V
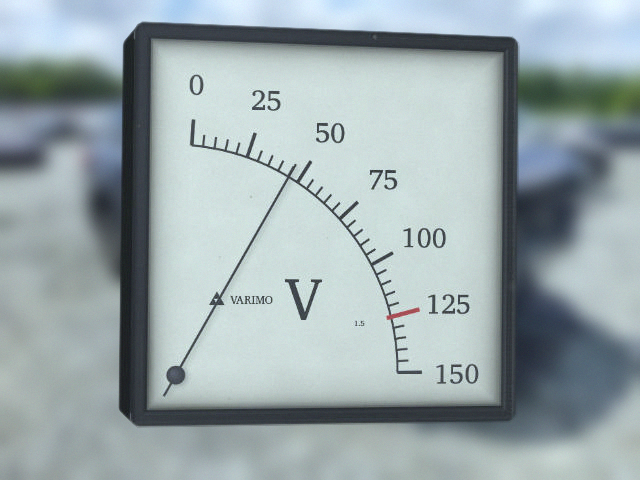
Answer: 45V
